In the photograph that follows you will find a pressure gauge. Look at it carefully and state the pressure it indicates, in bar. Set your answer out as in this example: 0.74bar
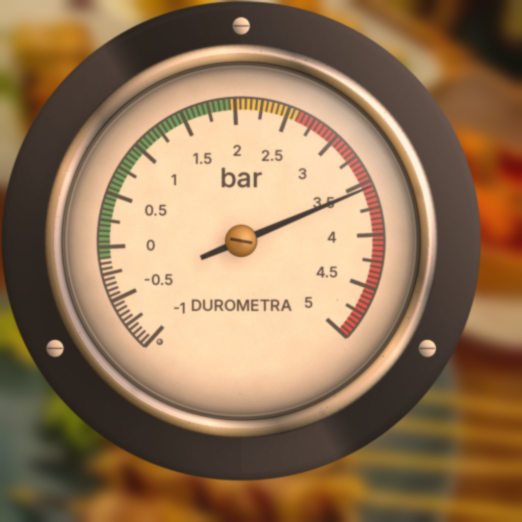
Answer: 3.55bar
